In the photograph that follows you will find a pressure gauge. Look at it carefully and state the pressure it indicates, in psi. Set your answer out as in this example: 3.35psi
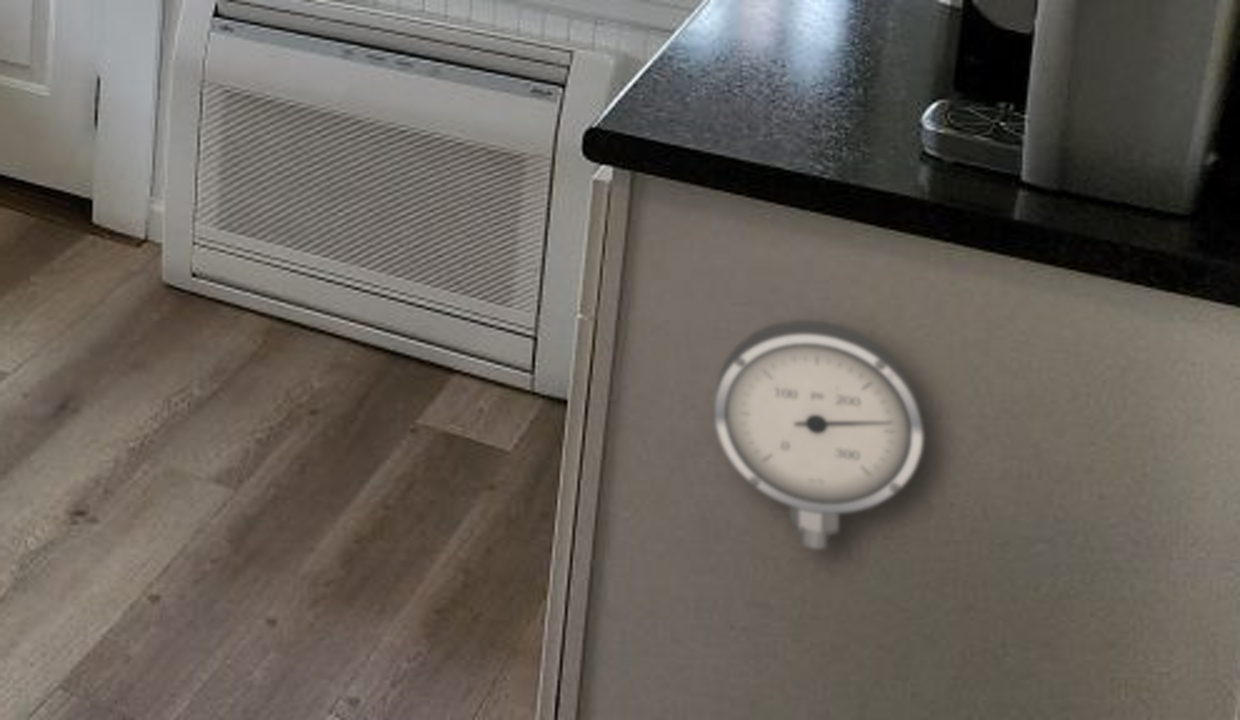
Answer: 240psi
